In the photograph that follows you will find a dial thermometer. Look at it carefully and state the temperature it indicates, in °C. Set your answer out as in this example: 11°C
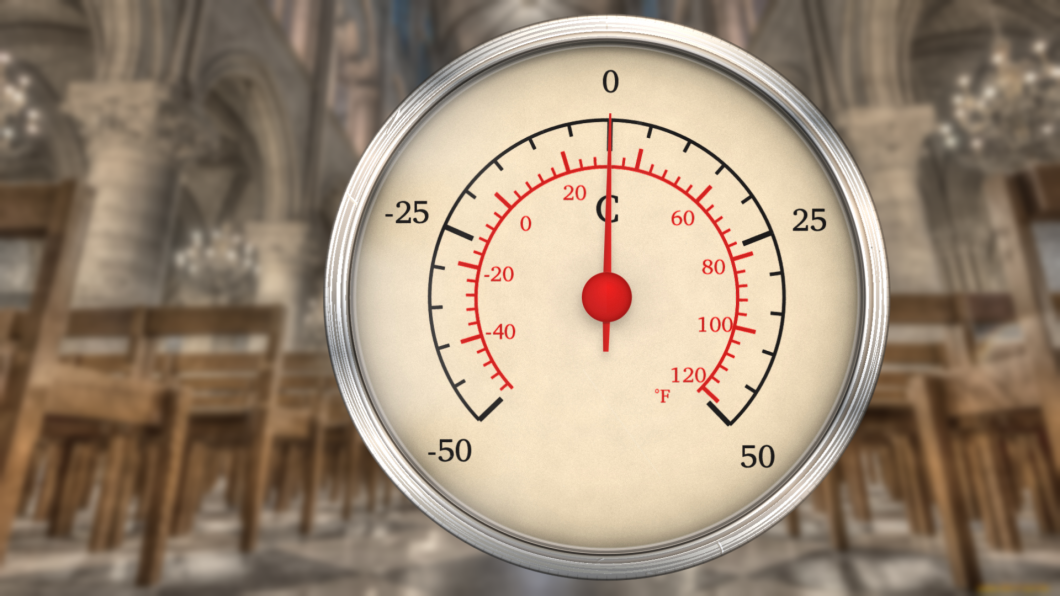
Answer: 0°C
